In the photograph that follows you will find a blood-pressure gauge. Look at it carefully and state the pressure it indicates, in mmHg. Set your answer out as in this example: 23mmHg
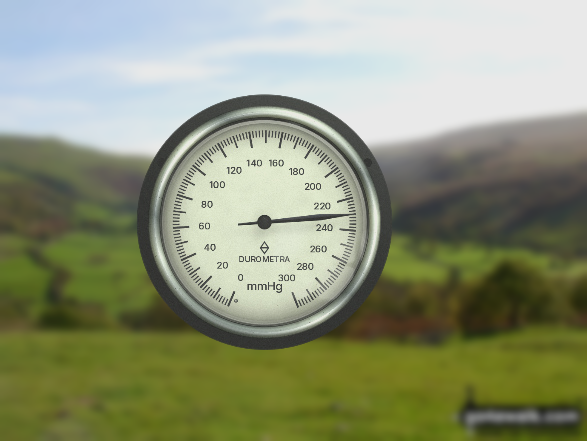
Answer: 230mmHg
